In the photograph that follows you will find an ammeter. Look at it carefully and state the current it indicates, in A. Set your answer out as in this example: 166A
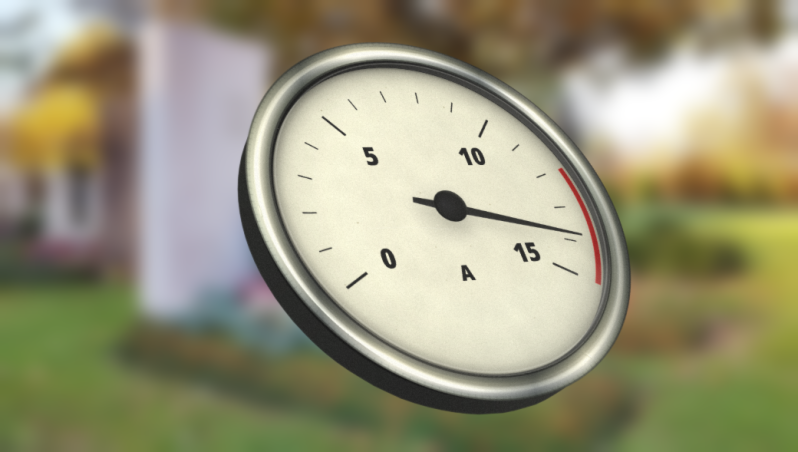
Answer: 14A
